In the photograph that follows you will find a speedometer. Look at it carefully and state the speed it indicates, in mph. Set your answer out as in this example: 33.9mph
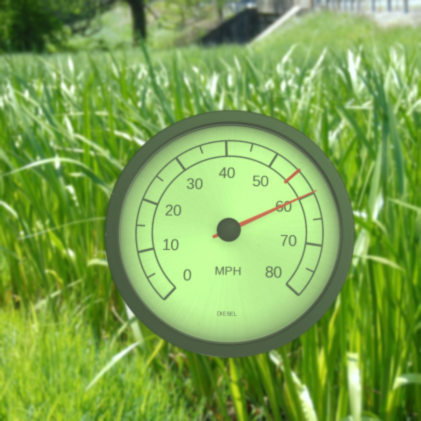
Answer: 60mph
